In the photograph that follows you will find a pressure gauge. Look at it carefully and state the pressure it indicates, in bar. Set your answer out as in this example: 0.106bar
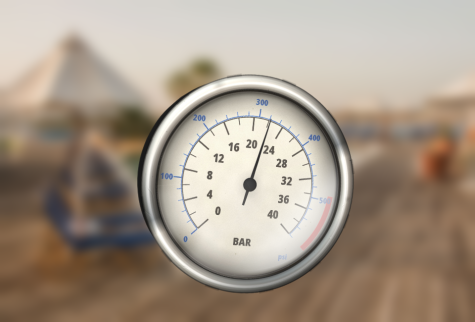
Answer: 22bar
